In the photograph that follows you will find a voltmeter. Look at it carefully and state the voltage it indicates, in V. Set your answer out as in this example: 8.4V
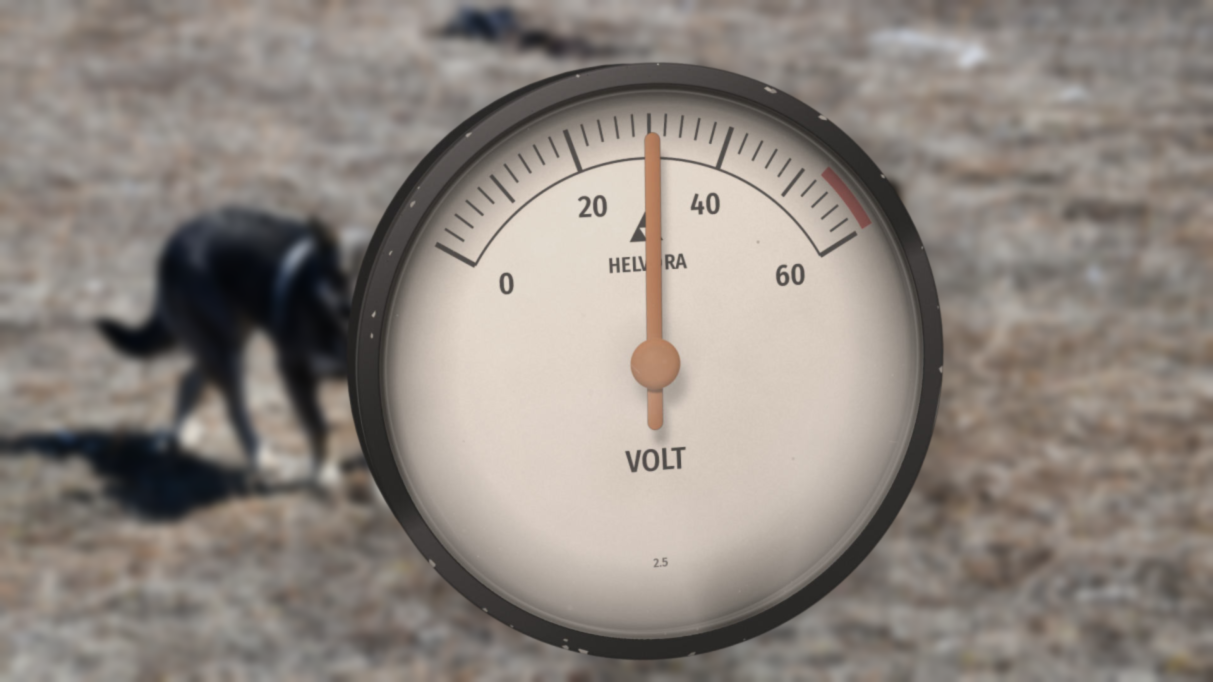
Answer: 30V
